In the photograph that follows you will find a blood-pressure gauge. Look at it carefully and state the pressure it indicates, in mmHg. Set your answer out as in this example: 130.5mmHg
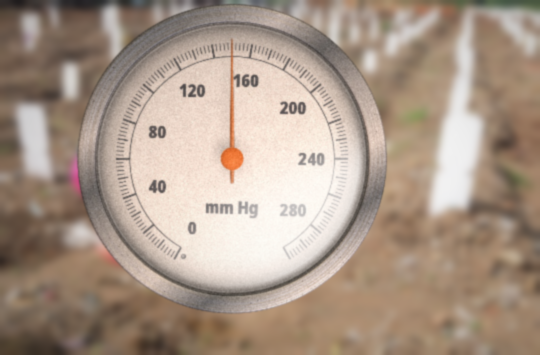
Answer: 150mmHg
